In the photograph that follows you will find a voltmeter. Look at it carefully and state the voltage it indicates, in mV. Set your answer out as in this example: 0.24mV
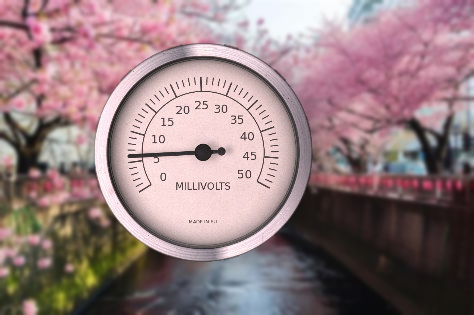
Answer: 6mV
